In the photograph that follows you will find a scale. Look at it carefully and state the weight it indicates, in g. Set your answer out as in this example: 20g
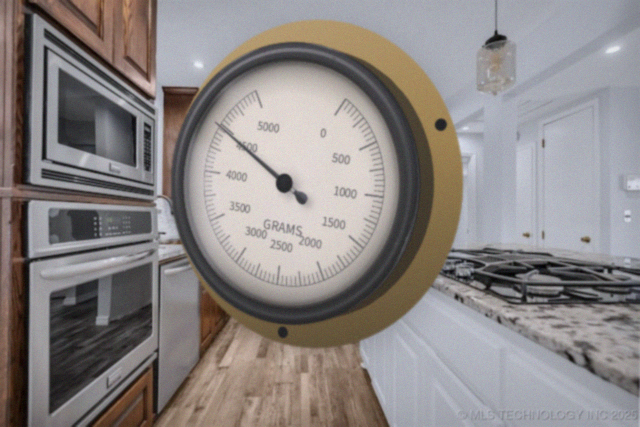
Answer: 4500g
